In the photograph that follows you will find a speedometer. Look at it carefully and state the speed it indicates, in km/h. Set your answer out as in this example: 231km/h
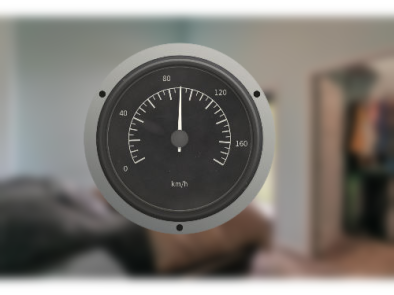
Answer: 90km/h
